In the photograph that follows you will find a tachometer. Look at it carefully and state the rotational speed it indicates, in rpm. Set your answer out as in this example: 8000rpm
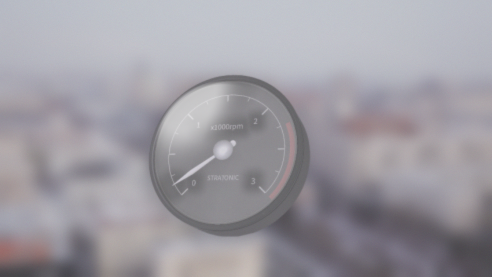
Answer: 125rpm
